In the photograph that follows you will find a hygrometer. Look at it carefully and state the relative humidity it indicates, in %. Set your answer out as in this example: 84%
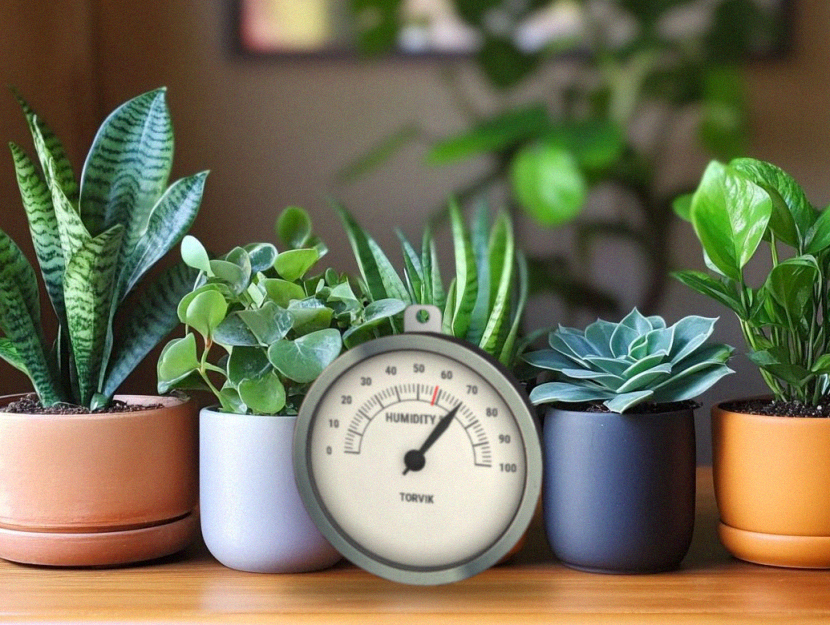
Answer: 70%
